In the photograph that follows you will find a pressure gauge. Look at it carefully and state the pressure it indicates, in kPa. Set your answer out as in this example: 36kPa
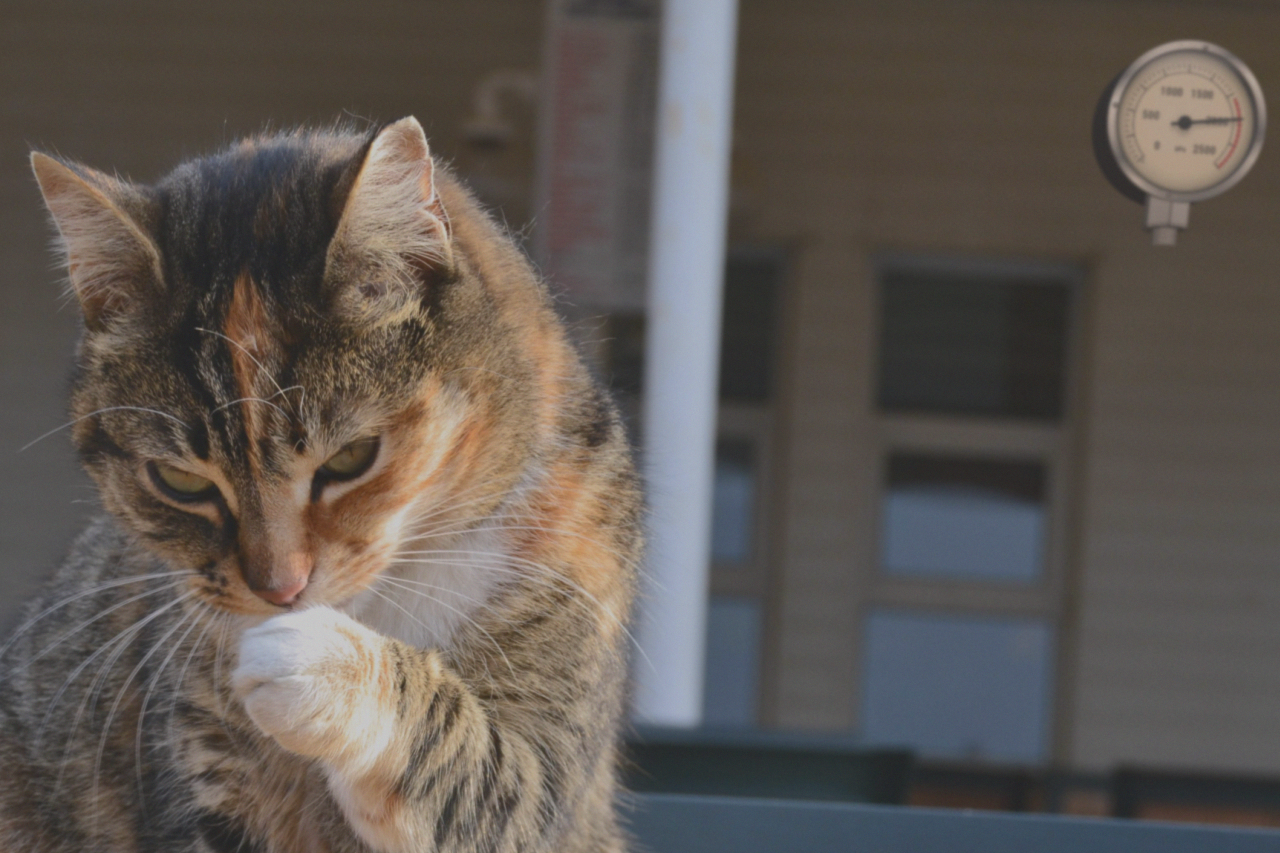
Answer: 2000kPa
